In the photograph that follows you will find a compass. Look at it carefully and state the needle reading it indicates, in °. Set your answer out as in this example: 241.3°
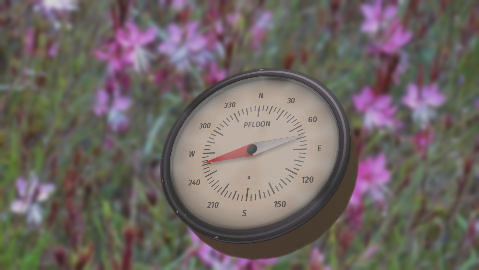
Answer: 255°
